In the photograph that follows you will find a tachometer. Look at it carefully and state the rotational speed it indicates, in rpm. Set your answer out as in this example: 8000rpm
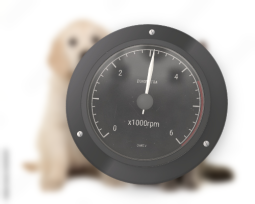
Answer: 3100rpm
